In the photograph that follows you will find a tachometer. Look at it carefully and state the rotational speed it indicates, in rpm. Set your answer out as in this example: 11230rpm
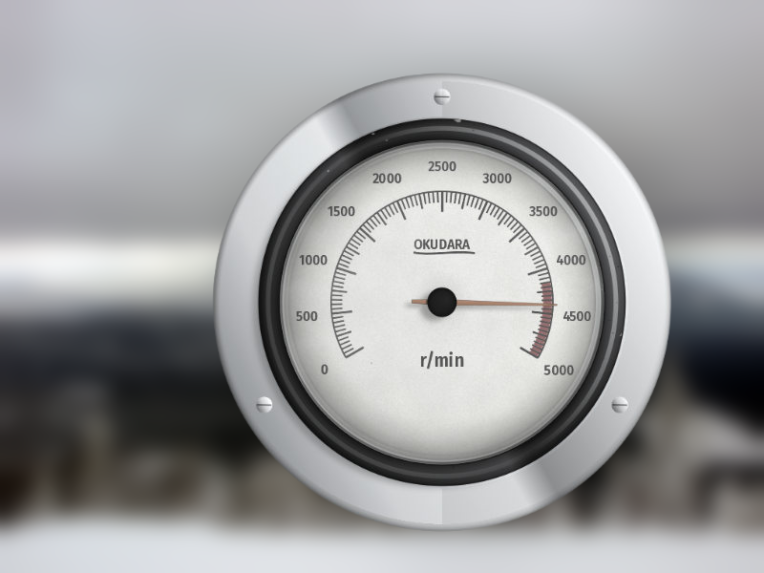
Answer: 4400rpm
